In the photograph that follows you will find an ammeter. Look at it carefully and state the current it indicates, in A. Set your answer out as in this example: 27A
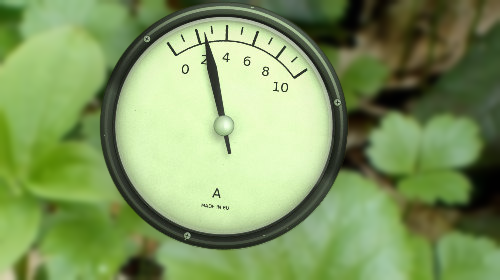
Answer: 2.5A
